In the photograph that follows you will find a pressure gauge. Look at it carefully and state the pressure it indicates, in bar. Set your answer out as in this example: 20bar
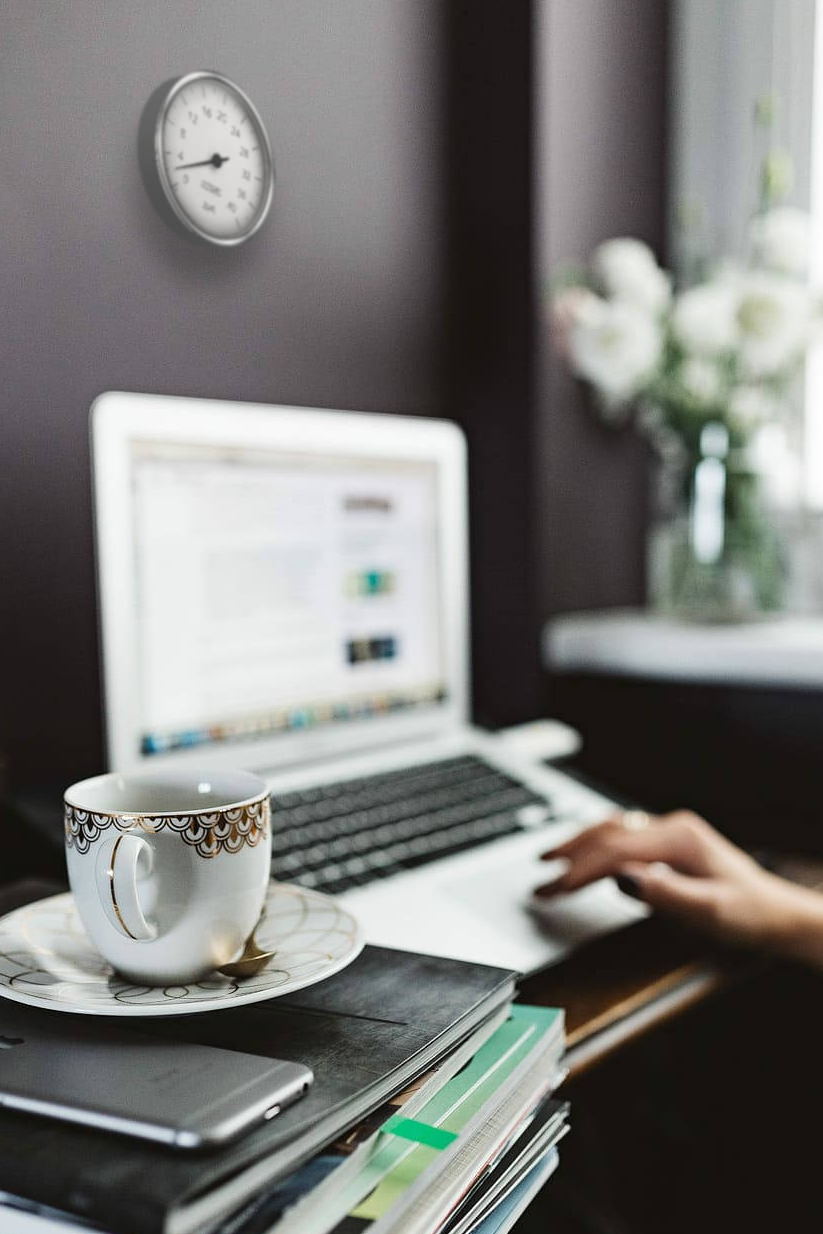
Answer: 2bar
